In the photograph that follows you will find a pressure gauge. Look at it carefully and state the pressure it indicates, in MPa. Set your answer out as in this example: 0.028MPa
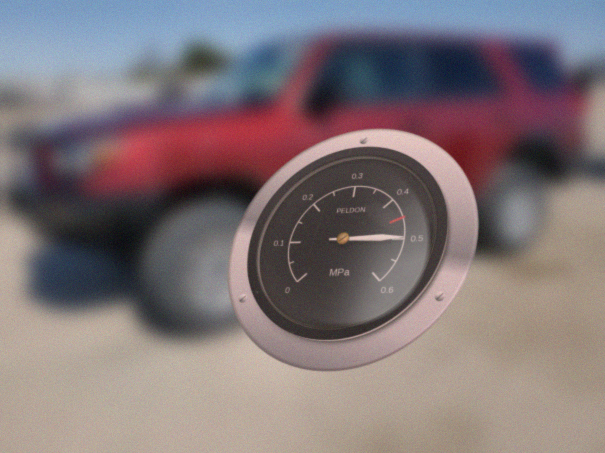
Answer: 0.5MPa
